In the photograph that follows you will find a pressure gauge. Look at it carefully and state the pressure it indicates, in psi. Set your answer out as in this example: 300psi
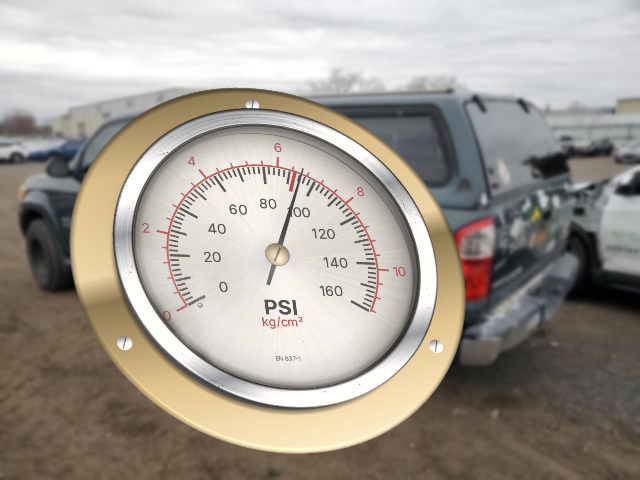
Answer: 94psi
